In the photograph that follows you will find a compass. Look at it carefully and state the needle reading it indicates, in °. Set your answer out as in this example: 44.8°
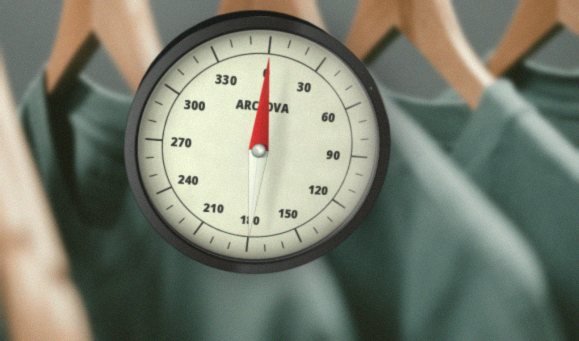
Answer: 0°
